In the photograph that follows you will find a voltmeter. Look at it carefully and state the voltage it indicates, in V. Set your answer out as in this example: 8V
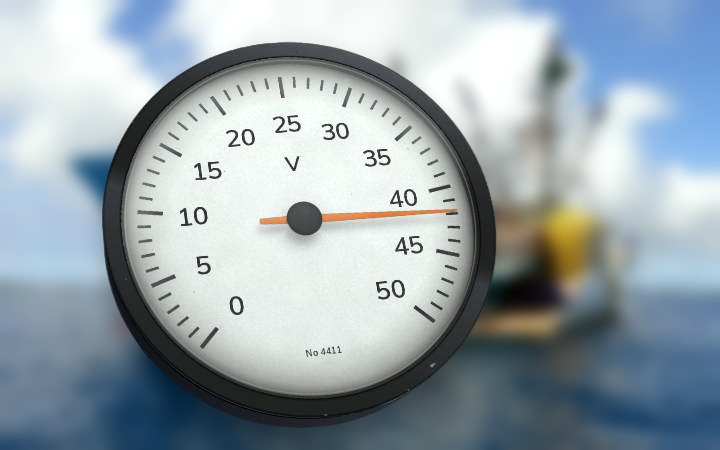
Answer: 42V
